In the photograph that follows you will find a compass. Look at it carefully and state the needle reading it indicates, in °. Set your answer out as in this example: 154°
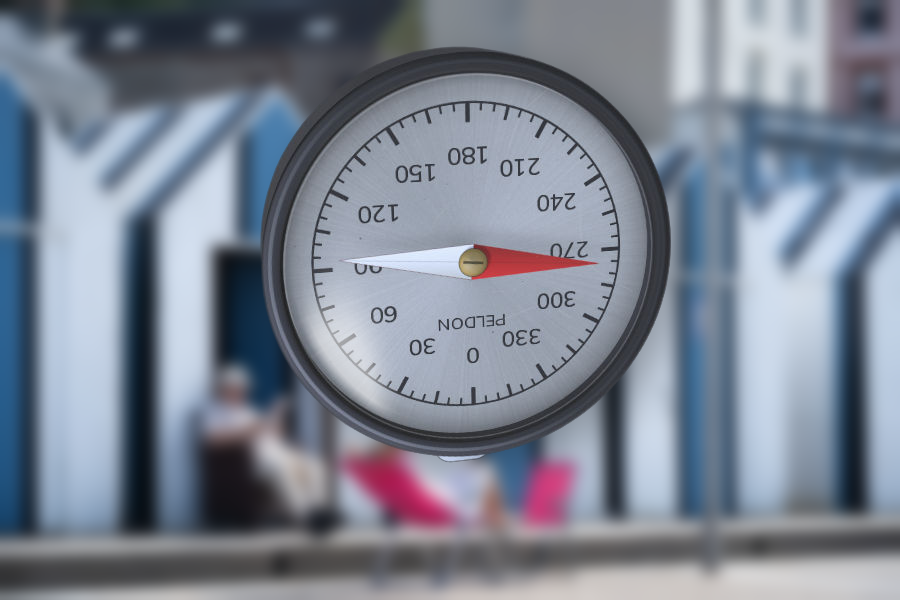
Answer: 275°
